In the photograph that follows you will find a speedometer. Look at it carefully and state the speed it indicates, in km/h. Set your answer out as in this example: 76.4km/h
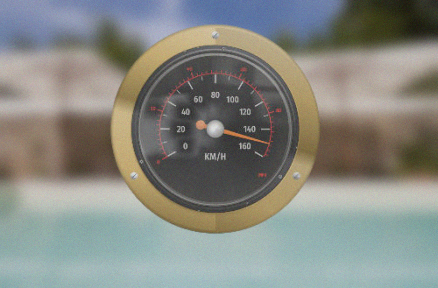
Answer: 150km/h
